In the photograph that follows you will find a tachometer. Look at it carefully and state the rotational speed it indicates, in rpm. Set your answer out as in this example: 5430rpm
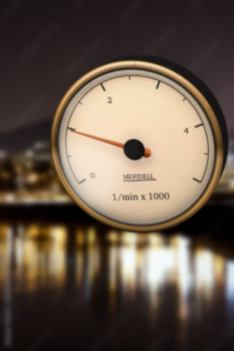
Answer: 1000rpm
